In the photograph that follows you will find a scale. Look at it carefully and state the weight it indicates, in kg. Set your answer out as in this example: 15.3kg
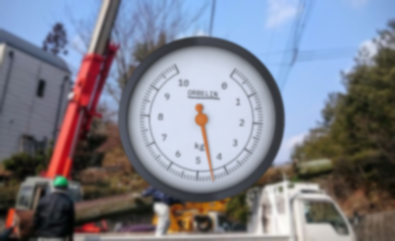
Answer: 4.5kg
